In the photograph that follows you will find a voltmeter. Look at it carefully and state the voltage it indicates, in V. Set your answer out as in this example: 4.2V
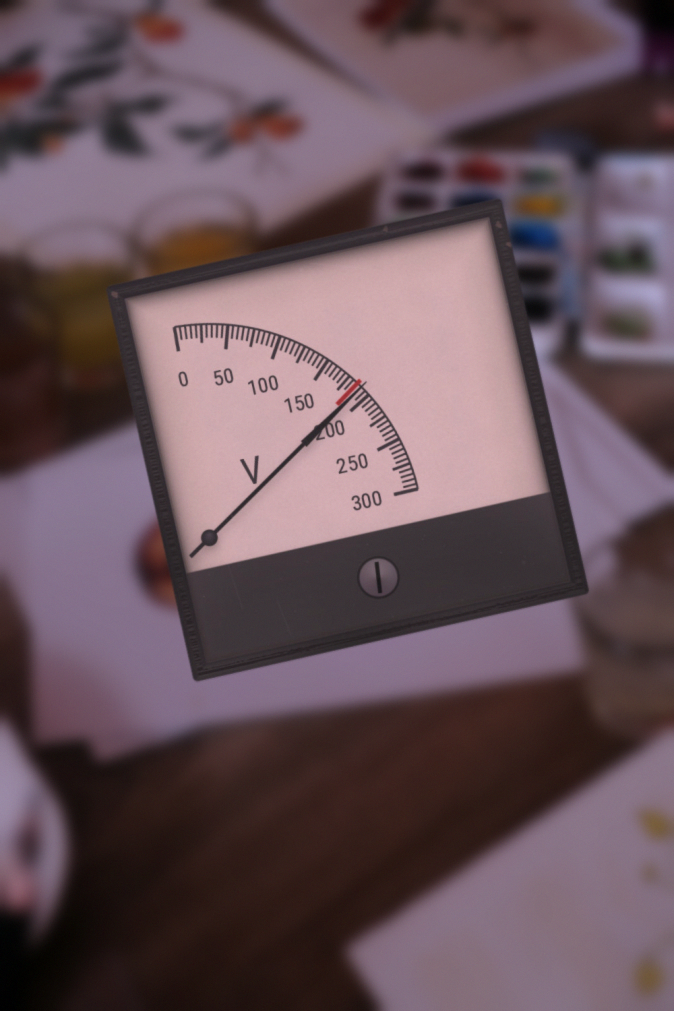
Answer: 190V
